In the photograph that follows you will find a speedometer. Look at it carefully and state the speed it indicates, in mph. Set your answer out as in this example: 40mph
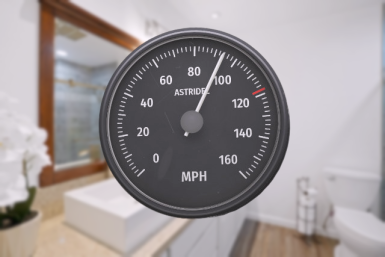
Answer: 94mph
